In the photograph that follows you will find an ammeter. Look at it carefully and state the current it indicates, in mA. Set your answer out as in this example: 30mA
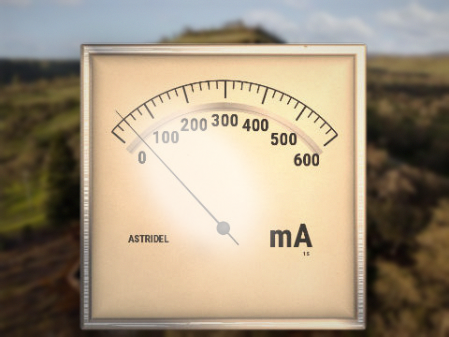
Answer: 40mA
